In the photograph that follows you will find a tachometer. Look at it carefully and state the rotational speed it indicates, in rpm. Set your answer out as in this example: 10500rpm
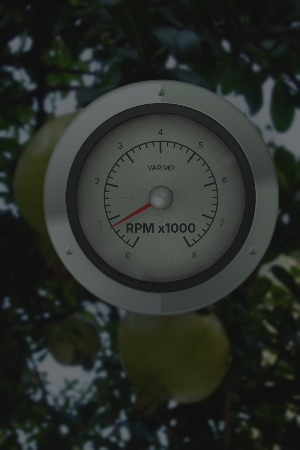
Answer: 800rpm
